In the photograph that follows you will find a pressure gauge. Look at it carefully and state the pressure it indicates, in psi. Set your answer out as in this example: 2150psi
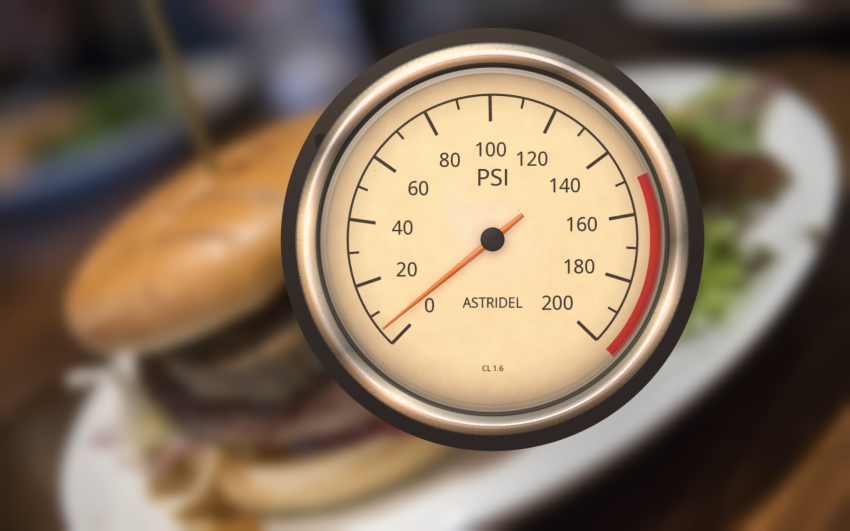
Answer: 5psi
